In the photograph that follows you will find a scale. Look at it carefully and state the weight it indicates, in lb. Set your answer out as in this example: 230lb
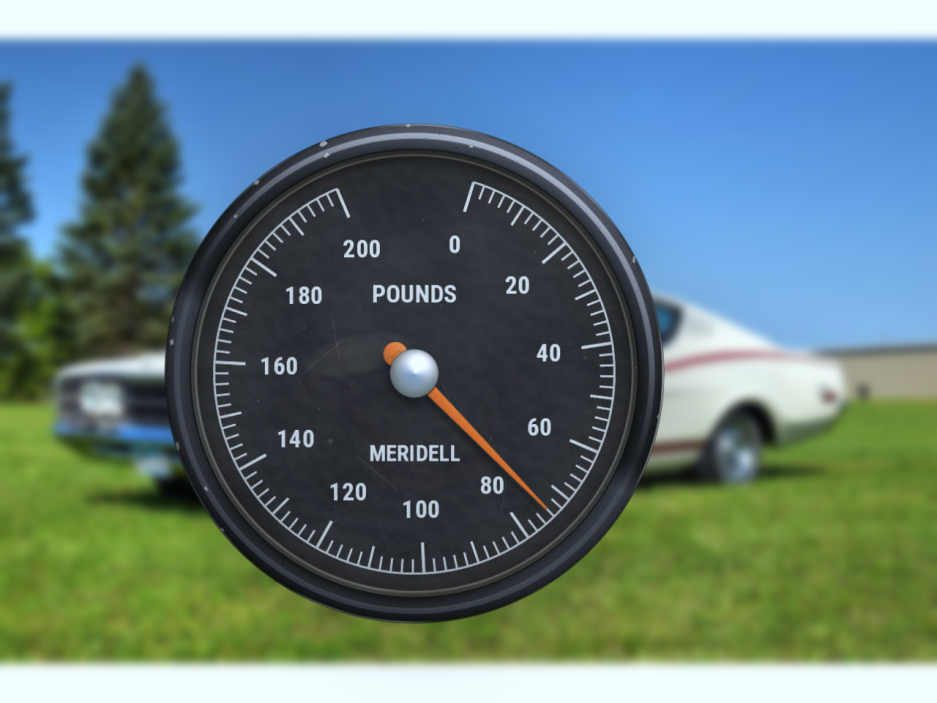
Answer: 74lb
